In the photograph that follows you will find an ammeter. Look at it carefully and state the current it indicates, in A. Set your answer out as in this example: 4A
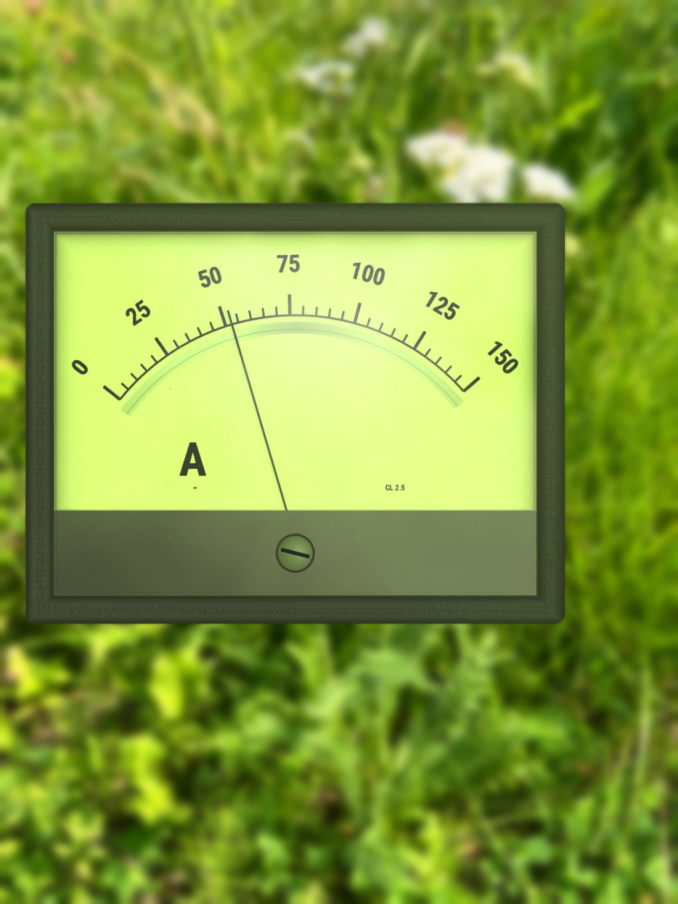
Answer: 52.5A
